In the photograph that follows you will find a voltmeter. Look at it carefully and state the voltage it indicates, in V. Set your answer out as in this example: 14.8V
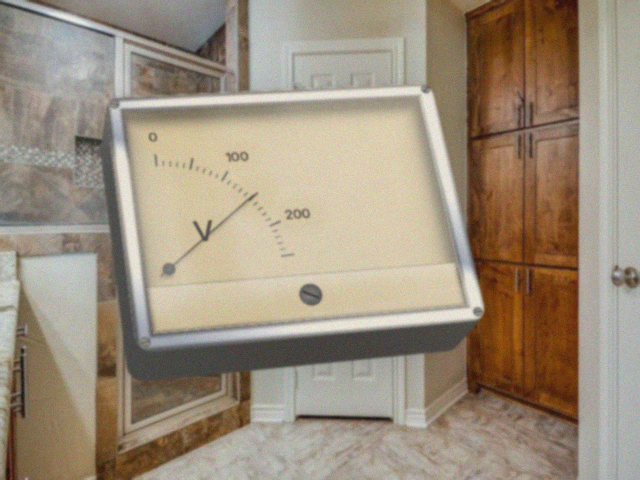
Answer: 150V
